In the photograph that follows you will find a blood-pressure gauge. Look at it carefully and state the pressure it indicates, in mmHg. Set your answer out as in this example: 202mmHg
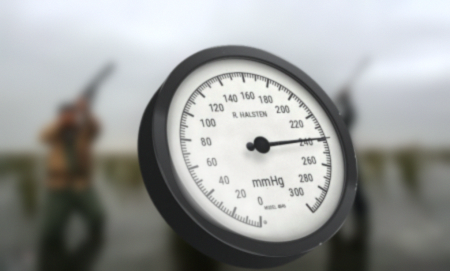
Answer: 240mmHg
